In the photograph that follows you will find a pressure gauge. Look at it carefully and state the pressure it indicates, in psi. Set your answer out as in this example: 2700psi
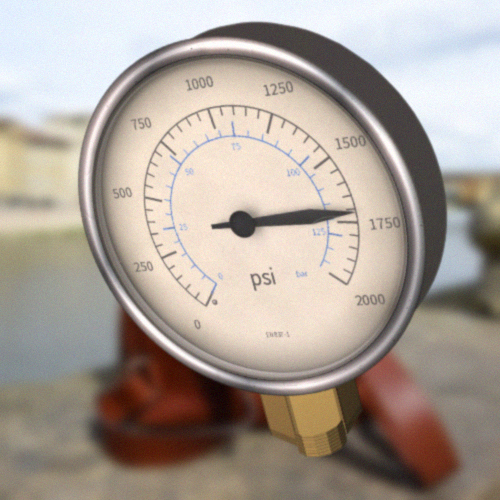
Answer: 1700psi
